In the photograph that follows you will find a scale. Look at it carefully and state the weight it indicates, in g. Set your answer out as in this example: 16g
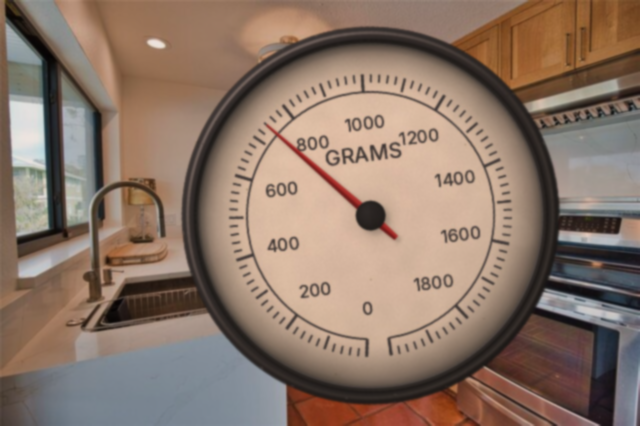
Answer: 740g
